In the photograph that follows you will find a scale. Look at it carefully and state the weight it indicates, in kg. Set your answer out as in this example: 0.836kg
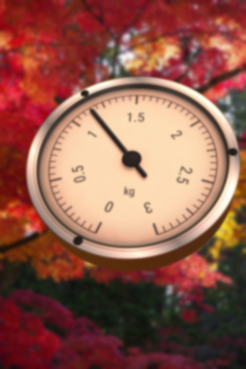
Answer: 1.15kg
